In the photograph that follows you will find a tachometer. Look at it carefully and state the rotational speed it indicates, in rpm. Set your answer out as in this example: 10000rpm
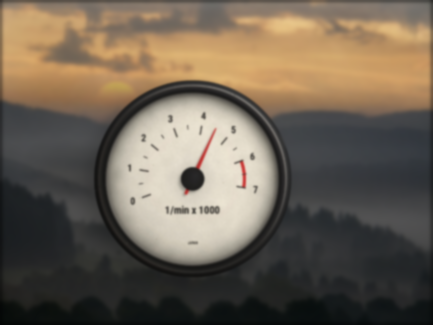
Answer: 4500rpm
